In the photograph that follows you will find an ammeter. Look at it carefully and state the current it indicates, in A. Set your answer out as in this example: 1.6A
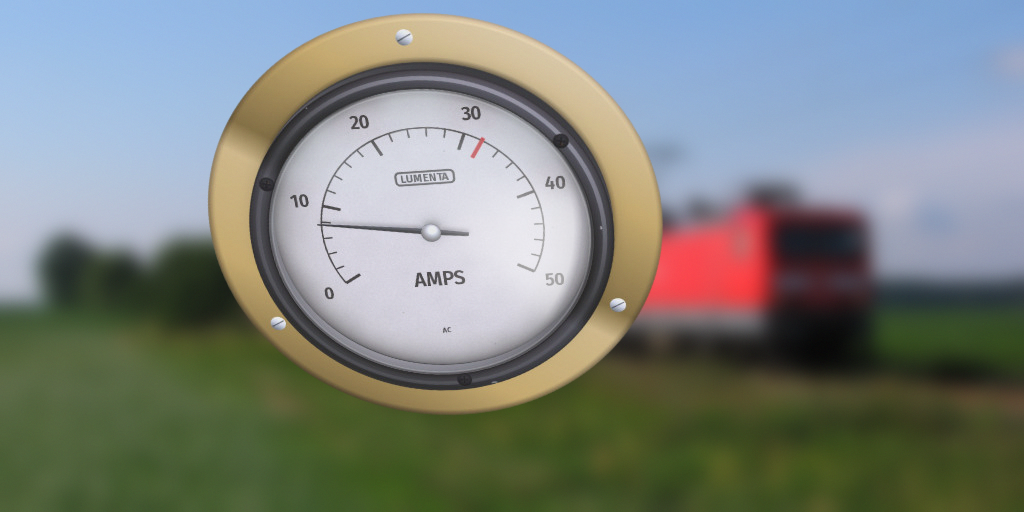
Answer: 8A
